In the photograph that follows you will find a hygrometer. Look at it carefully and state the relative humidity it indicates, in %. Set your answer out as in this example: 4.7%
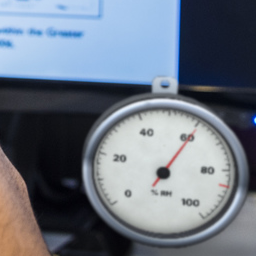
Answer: 60%
